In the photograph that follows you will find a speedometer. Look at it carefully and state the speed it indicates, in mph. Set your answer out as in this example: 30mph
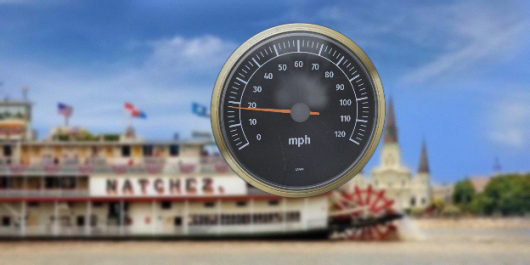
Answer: 18mph
